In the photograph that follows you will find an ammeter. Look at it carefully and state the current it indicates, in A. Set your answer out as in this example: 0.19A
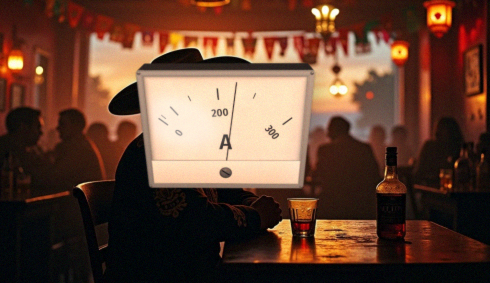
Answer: 225A
